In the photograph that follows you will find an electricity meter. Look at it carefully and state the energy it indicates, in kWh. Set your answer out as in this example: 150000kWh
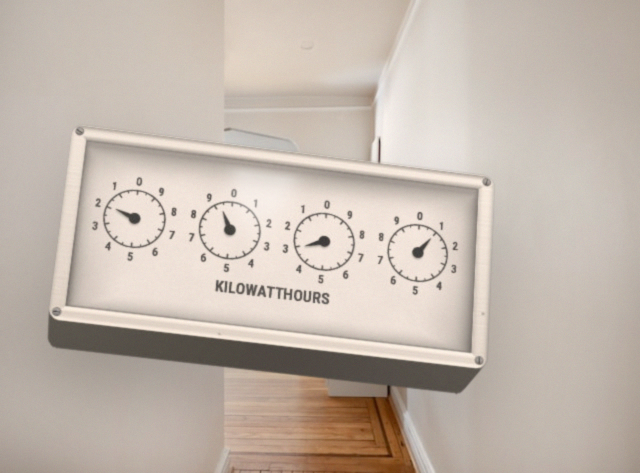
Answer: 1931kWh
